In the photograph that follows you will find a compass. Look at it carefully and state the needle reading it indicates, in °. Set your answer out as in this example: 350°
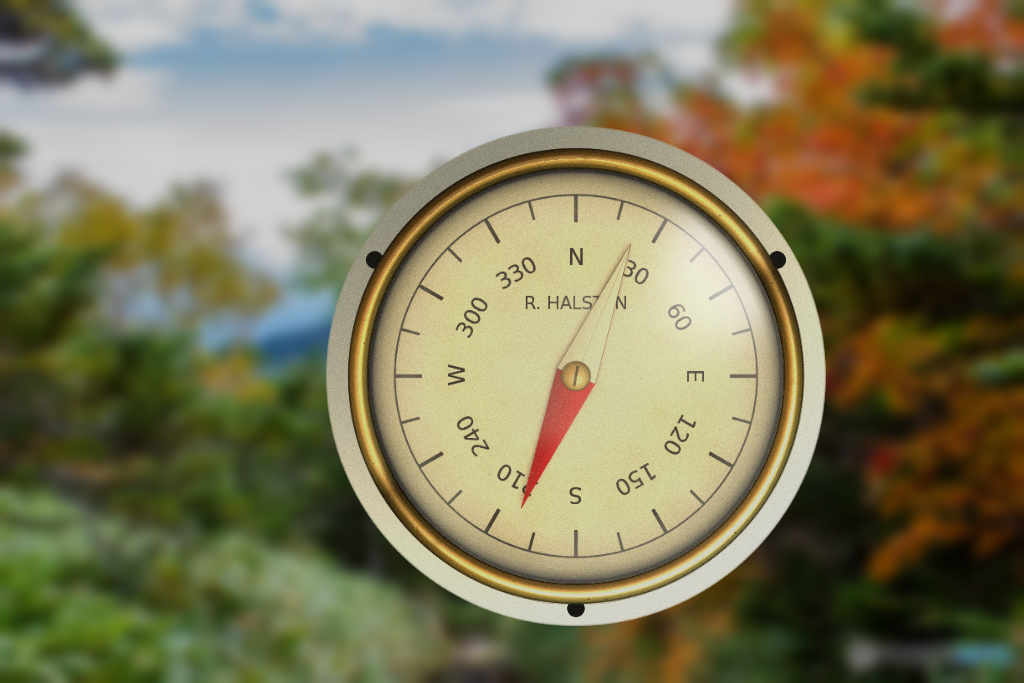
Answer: 202.5°
